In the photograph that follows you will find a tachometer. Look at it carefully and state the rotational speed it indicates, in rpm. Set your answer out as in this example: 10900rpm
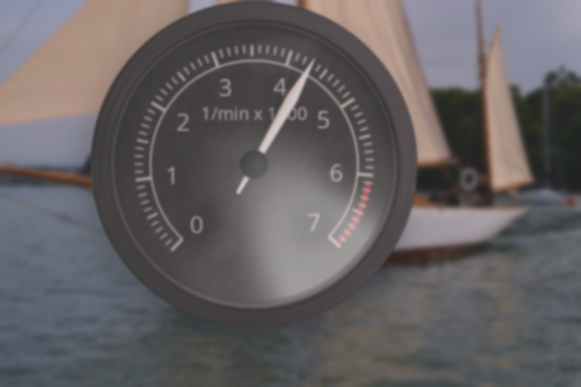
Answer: 4300rpm
